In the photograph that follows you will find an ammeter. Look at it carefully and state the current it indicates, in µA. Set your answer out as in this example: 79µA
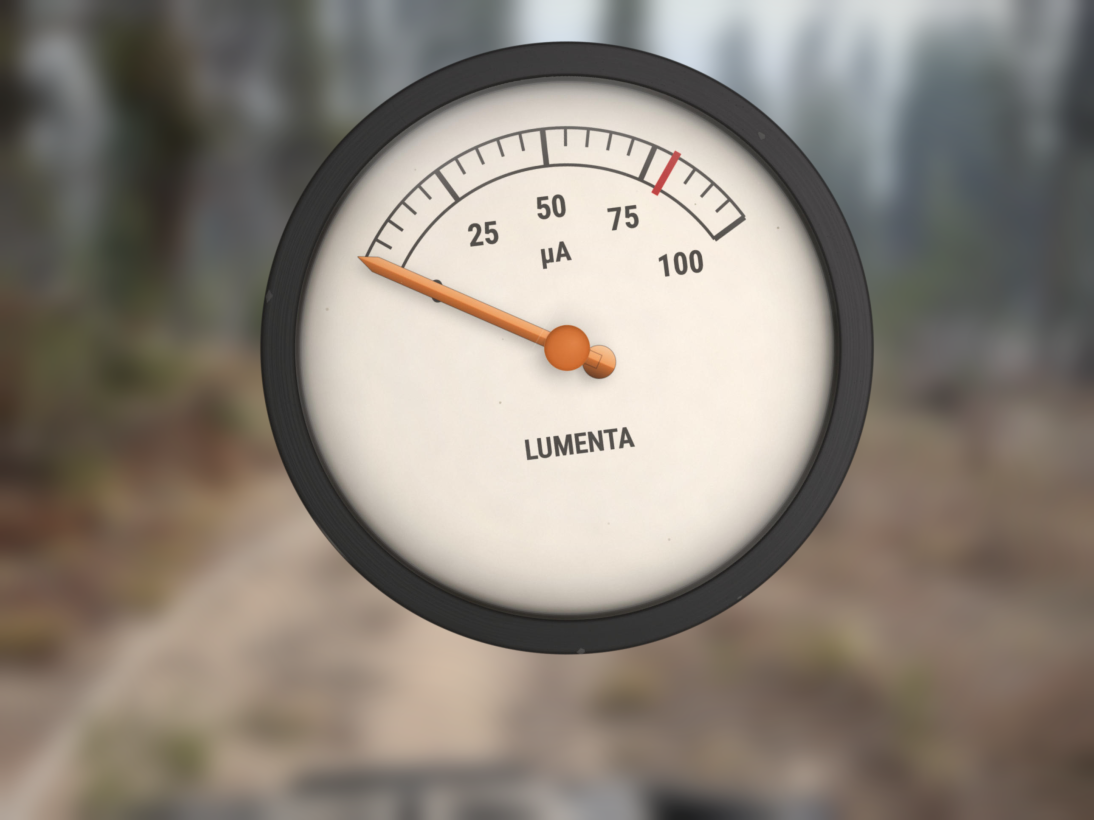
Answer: 0µA
